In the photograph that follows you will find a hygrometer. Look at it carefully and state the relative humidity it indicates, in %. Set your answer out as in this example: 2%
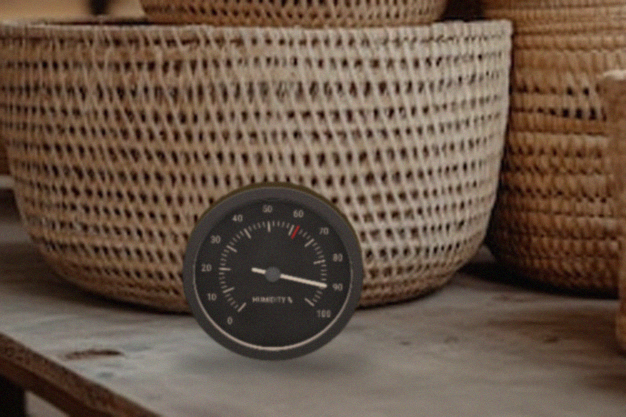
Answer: 90%
